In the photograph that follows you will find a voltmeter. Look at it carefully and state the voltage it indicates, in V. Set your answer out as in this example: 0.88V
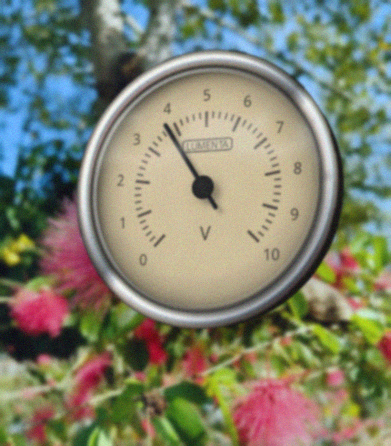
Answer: 3.8V
